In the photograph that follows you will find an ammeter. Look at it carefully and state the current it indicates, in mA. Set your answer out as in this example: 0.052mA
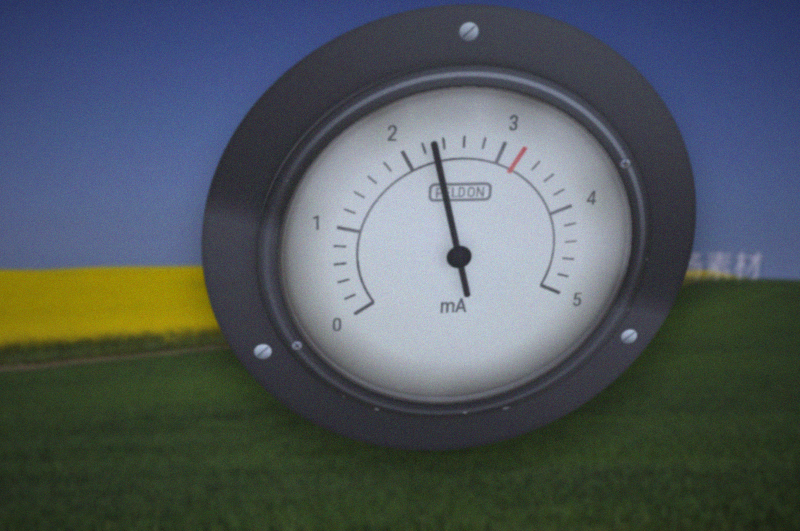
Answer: 2.3mA
